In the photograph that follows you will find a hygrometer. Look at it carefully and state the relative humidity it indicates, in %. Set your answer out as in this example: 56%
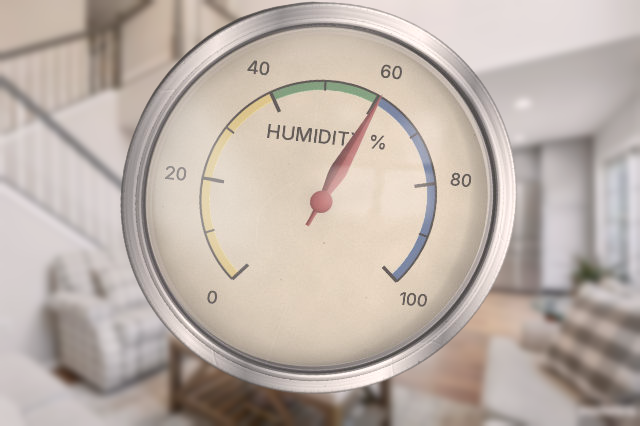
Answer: 60%
